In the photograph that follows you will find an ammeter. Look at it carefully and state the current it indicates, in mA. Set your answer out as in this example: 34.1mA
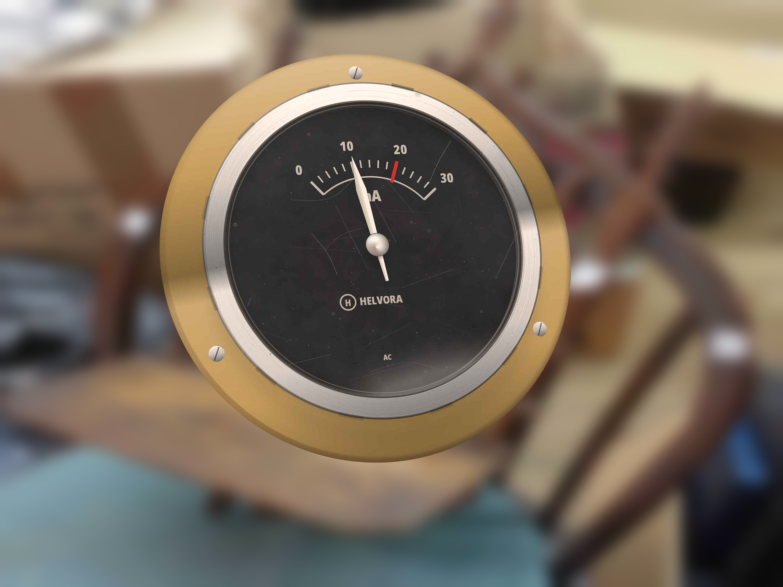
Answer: 10mA
